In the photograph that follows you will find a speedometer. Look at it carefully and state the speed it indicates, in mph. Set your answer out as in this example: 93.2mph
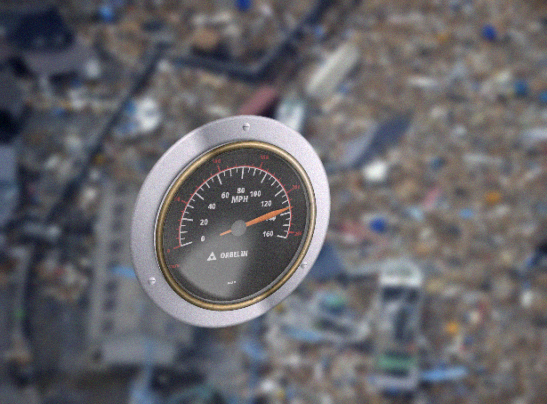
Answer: 135mph
